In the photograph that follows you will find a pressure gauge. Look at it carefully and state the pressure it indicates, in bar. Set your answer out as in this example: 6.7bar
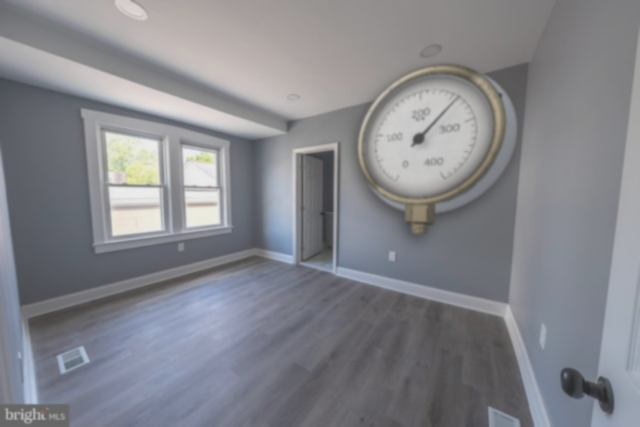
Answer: 260bar
